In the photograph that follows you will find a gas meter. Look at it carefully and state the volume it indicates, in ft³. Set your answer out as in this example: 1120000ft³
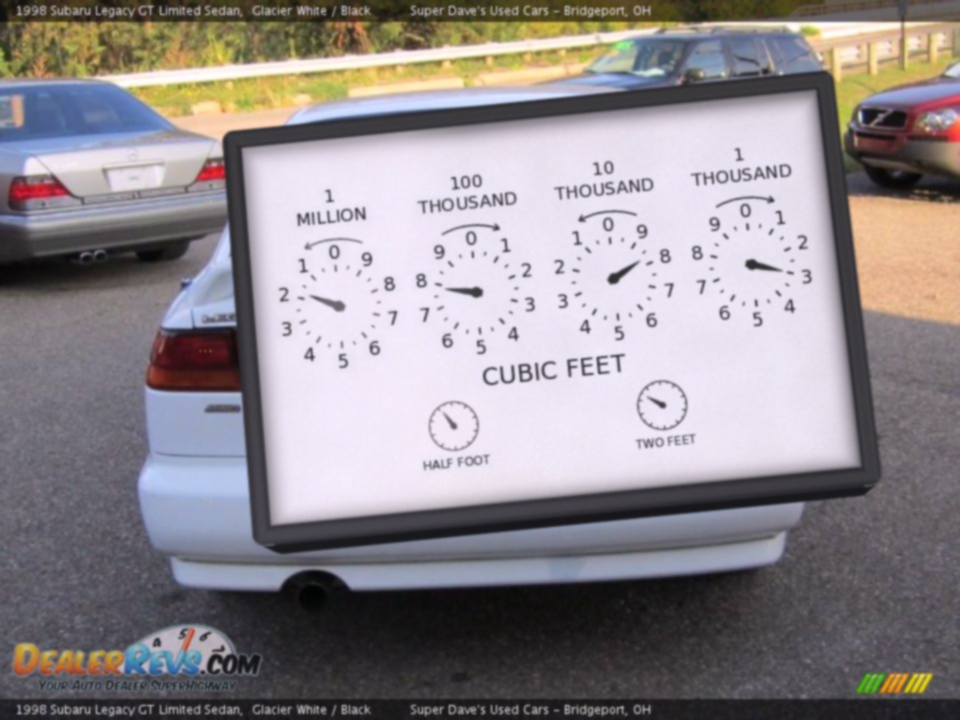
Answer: 178300ft³
